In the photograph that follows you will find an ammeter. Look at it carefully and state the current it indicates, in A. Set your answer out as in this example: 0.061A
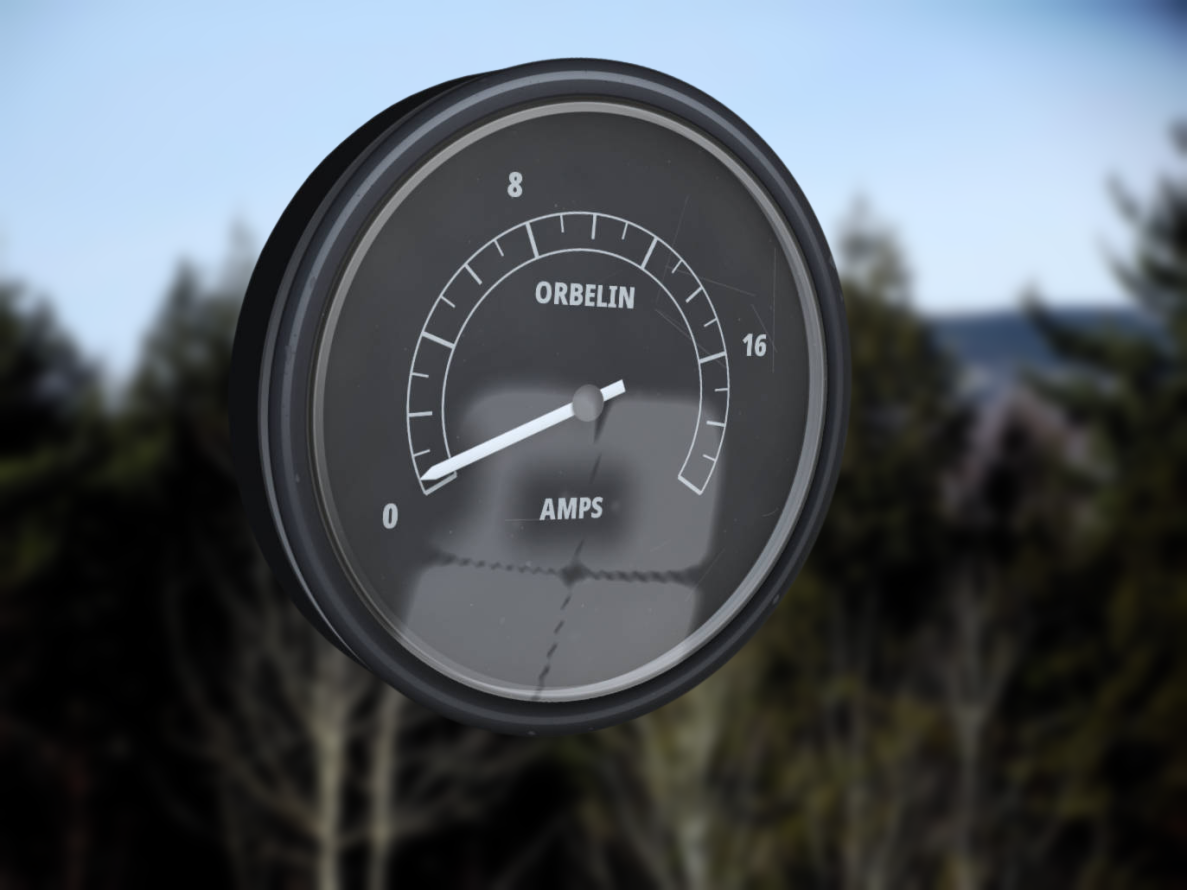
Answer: 0.5A
